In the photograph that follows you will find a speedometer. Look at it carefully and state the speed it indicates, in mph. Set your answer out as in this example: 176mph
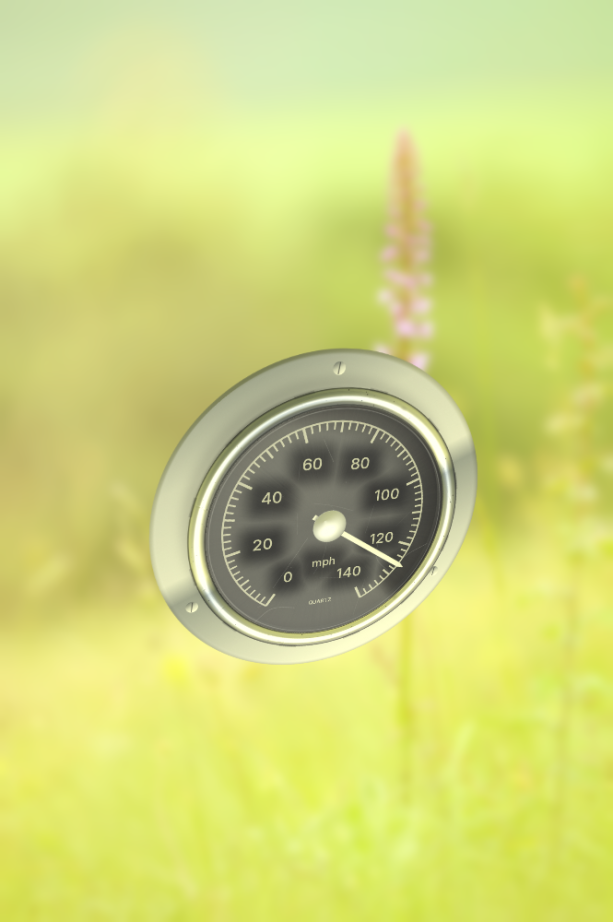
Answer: 126mph
